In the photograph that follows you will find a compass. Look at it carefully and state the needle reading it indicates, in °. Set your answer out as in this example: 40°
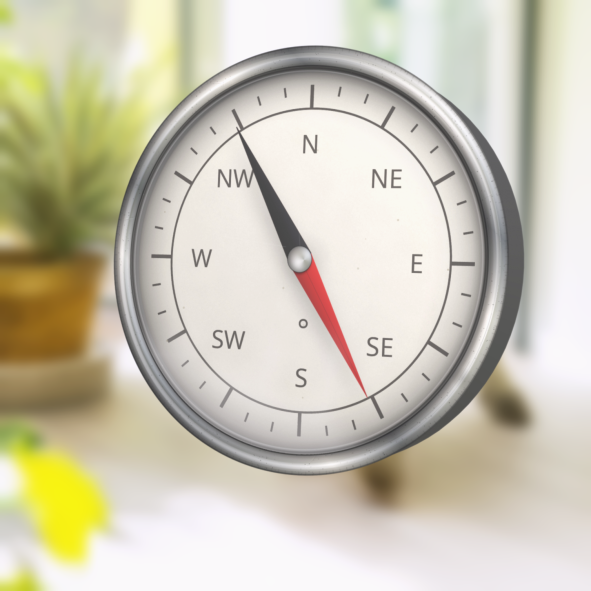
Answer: 150°
